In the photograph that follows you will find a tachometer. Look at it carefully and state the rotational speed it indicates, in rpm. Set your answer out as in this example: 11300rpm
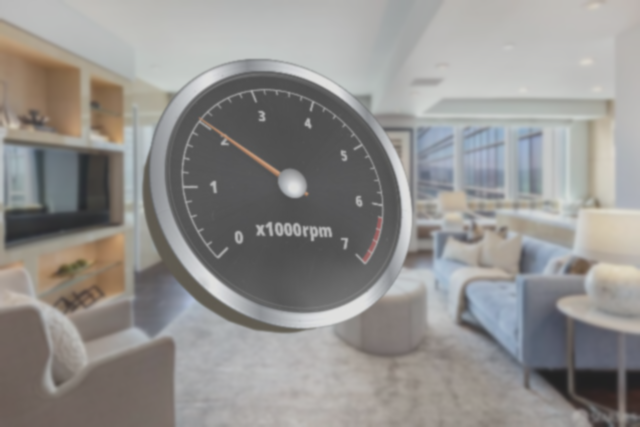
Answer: 2000rpm
